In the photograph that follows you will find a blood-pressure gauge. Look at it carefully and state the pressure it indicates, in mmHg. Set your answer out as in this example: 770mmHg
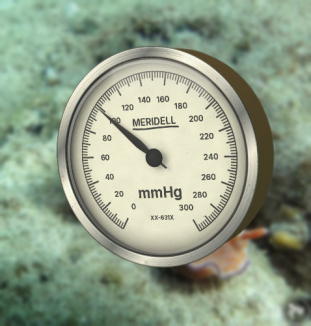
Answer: 100mmHg
